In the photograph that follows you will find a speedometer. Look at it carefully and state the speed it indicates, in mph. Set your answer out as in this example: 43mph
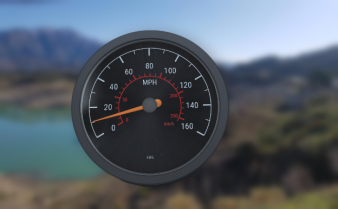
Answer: 10mph
